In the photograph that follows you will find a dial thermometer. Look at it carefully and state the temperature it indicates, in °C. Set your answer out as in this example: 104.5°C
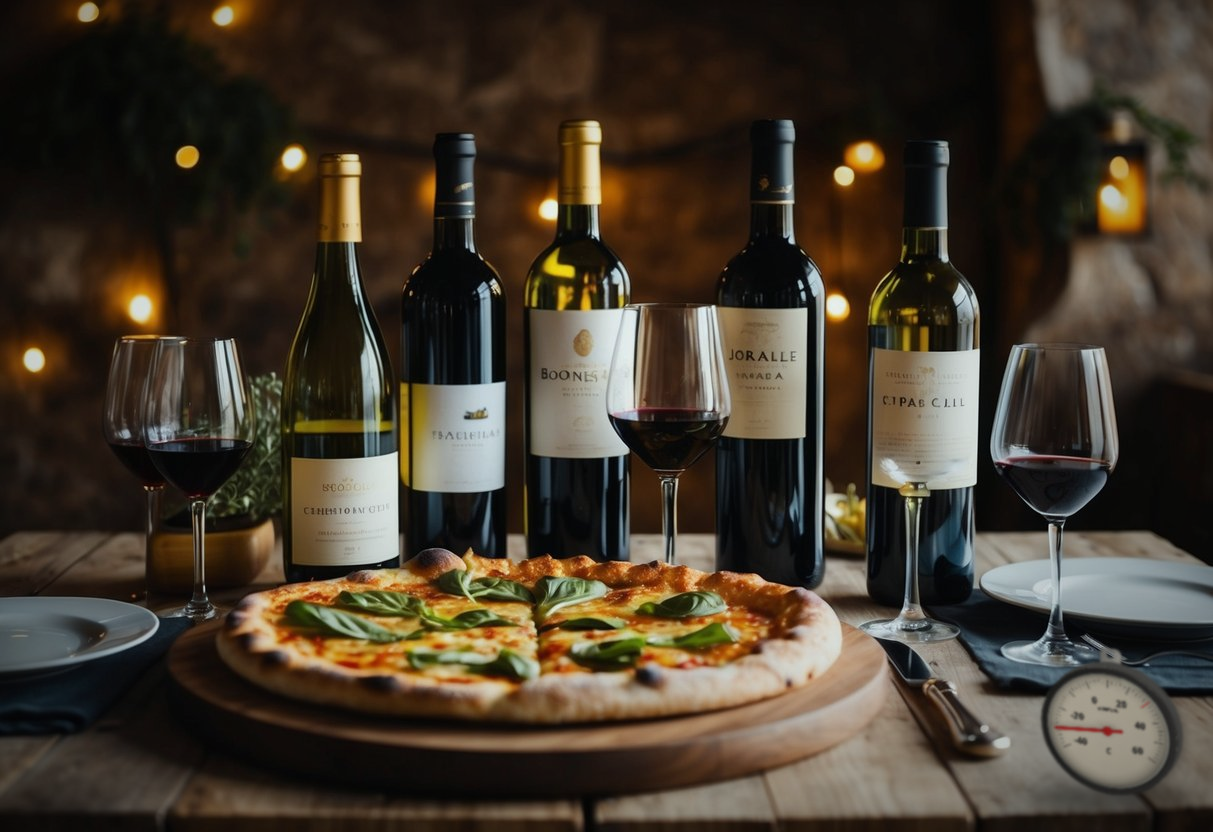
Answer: -30°C
